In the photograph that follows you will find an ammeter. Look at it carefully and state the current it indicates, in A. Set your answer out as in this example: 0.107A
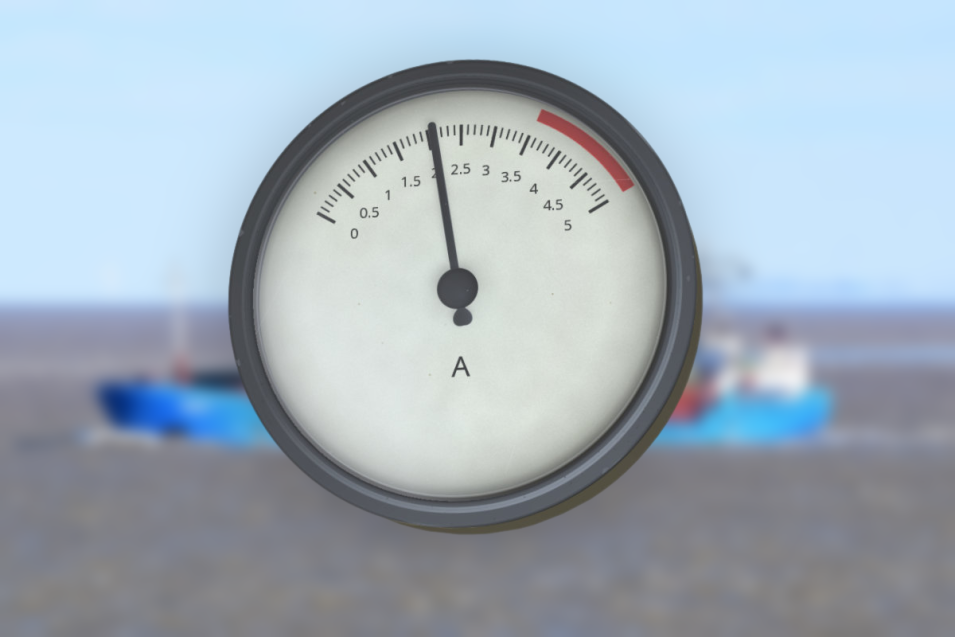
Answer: 2.1A
